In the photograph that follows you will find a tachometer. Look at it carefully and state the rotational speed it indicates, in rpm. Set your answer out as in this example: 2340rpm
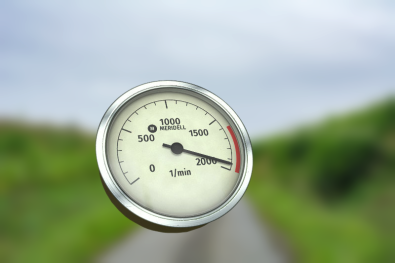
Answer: 1950rpm
